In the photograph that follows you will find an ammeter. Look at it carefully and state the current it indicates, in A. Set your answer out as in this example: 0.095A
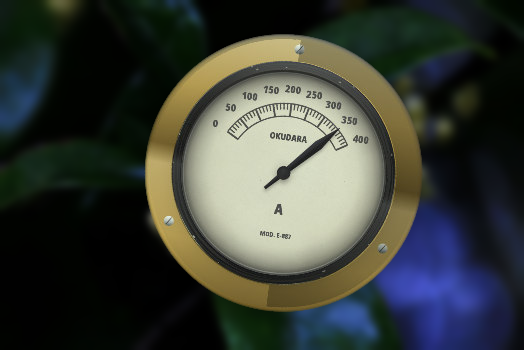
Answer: 350A
